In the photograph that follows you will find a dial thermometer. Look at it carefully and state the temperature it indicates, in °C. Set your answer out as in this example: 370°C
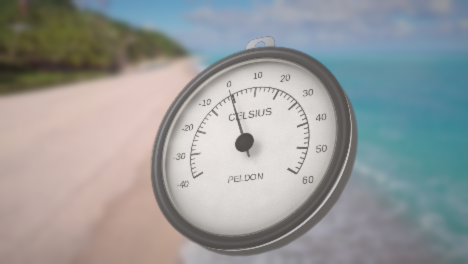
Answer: 0°C
